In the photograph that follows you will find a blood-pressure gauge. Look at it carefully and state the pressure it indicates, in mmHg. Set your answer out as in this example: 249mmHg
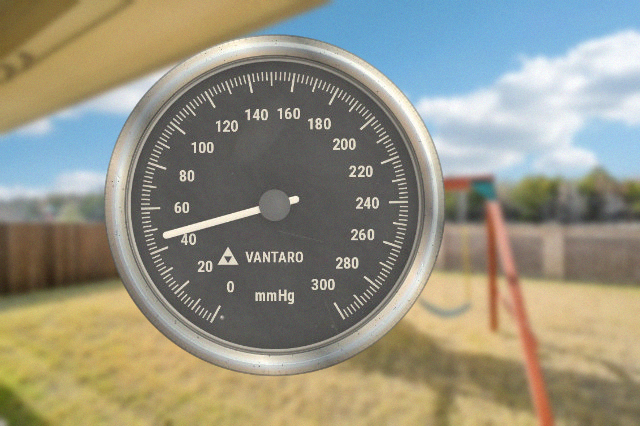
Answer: 46mmHg
